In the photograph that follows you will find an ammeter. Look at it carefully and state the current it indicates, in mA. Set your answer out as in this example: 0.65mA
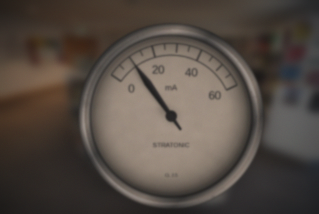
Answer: 10mA
